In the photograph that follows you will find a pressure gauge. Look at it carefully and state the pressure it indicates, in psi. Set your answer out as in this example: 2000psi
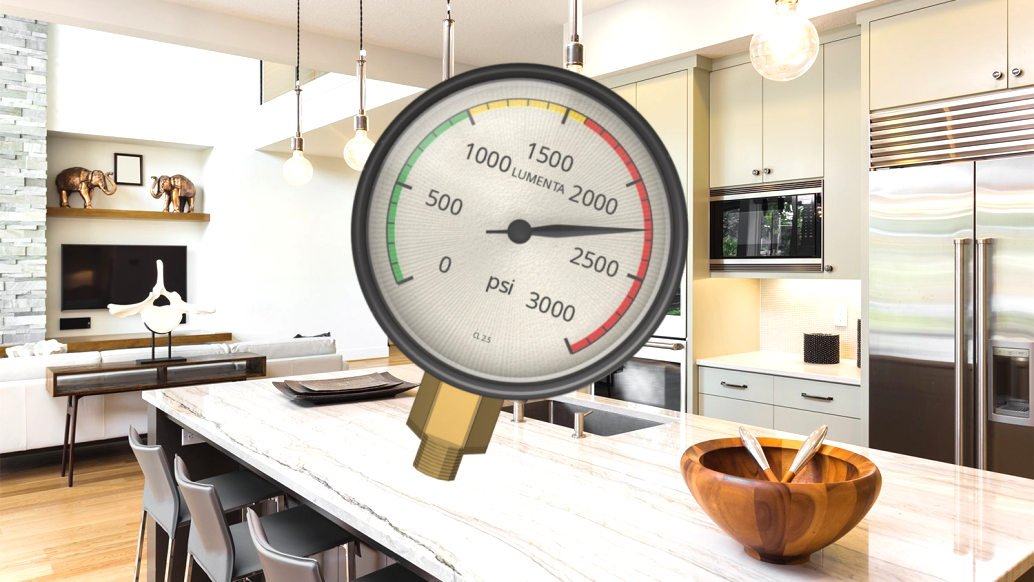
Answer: 2250psi
